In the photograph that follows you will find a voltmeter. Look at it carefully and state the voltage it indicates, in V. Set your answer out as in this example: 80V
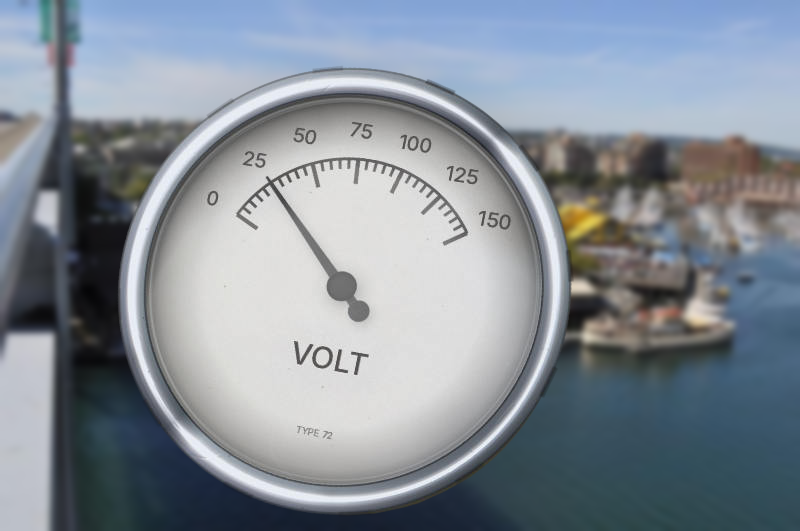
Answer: 25V
